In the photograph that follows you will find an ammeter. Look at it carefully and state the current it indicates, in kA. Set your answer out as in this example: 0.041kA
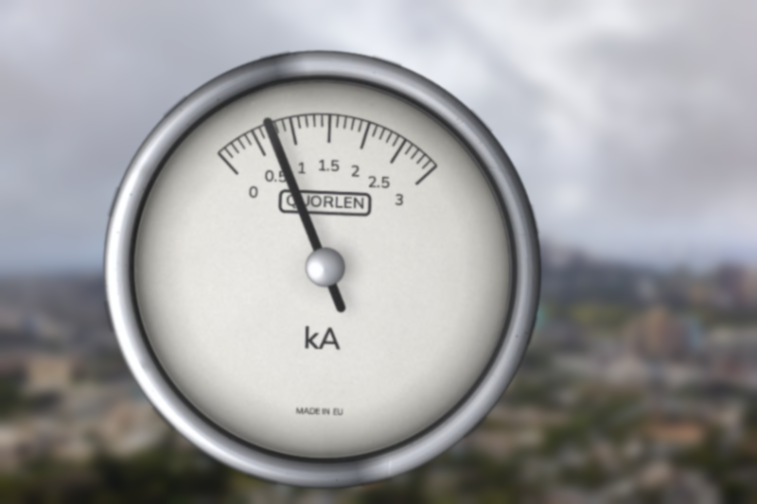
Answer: 0.7kA
